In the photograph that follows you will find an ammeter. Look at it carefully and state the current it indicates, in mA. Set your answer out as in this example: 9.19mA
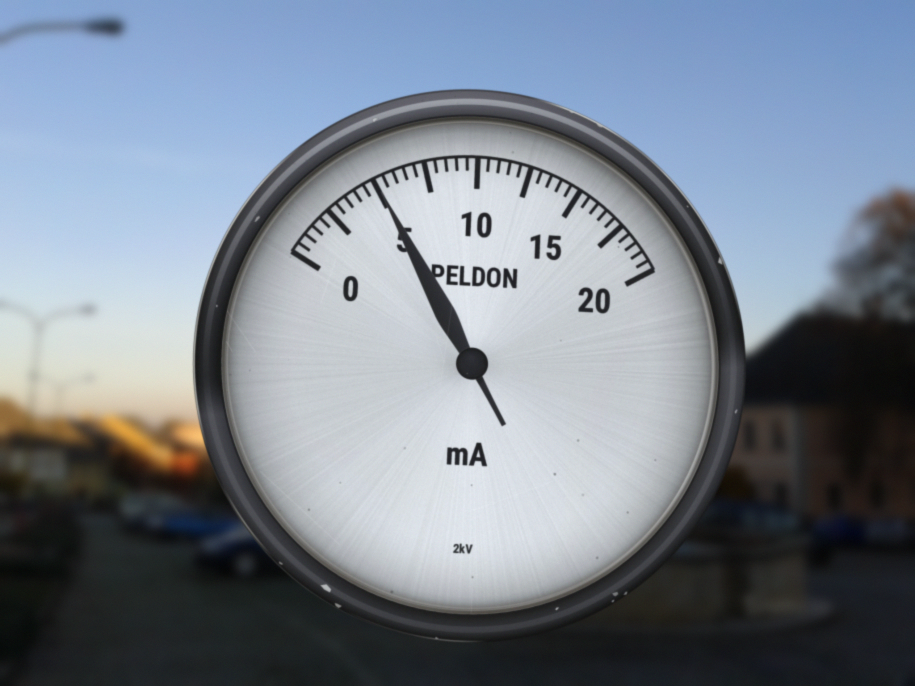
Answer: 5mA
